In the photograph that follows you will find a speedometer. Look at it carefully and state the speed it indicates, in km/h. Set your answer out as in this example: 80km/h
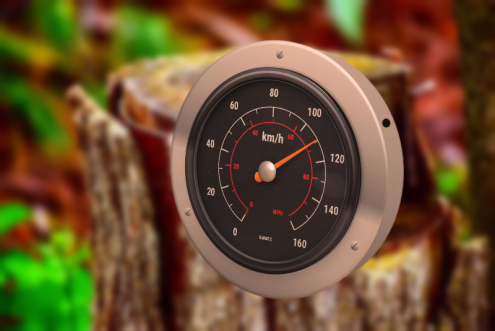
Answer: 110km/h
